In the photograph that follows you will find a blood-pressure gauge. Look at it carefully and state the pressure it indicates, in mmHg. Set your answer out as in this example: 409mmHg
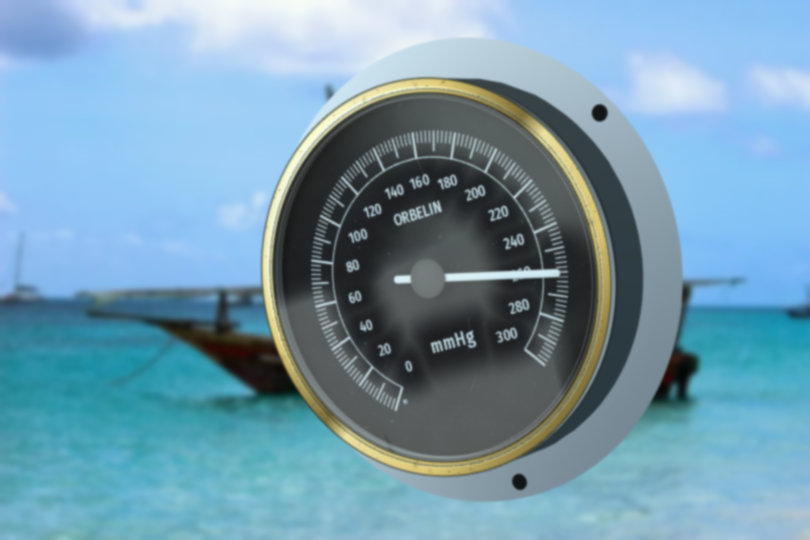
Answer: 260mmHg
